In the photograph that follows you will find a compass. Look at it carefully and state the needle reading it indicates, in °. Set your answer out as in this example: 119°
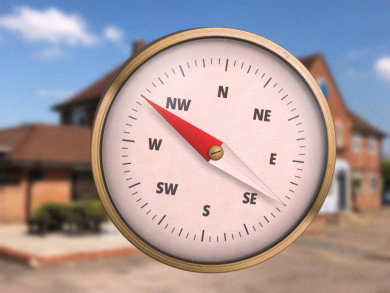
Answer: 300°
